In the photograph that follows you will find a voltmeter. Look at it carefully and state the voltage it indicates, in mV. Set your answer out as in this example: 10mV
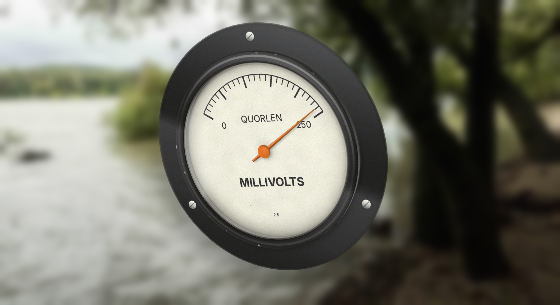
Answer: 240mV
